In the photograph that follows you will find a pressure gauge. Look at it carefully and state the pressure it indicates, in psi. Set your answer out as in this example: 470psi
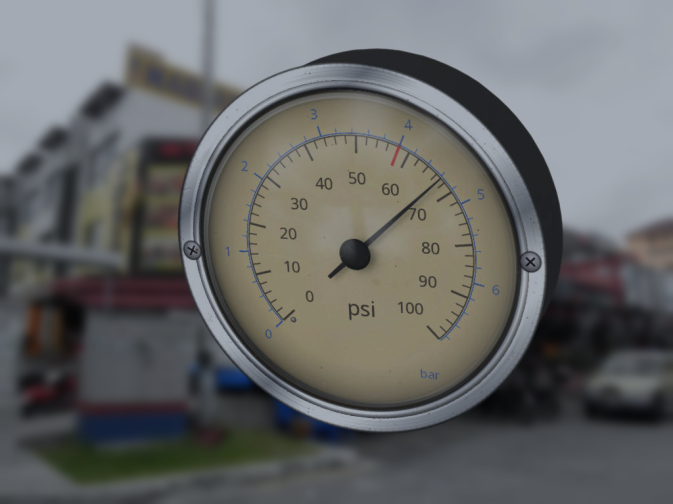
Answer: 67psi
